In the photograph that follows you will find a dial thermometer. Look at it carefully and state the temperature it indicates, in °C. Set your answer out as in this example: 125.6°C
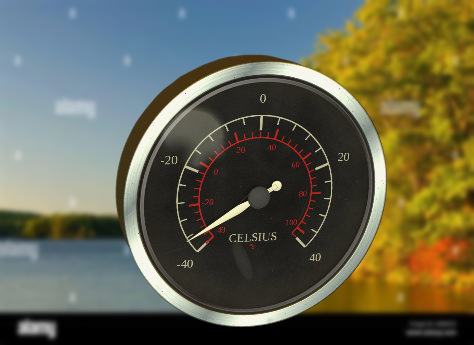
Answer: -36°C
